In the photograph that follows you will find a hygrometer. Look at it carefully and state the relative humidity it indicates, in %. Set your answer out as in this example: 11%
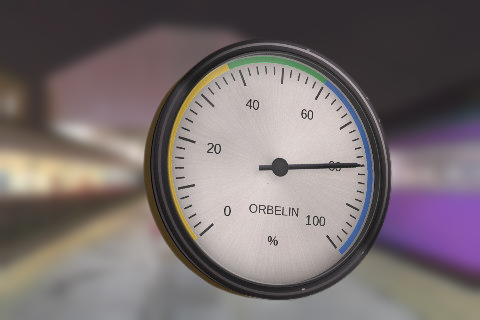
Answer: 80%
